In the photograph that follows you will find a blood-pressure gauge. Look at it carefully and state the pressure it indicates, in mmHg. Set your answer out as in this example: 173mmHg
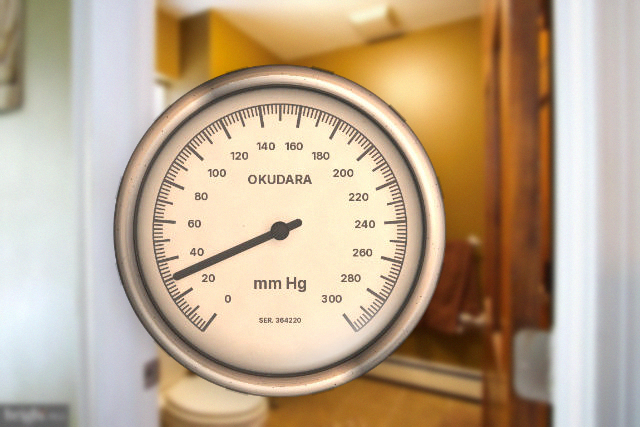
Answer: 30mmHg
